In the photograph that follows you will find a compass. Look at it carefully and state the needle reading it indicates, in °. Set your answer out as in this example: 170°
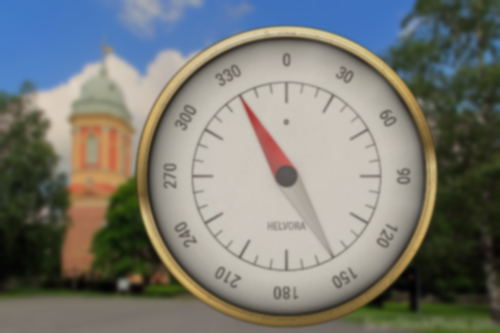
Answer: 330°
